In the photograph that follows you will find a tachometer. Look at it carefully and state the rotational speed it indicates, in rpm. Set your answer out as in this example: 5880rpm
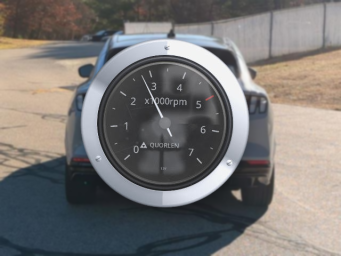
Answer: 2750rpm
